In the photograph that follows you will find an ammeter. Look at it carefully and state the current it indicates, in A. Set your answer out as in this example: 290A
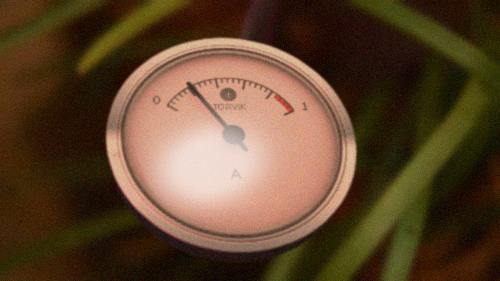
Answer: 0.2A
